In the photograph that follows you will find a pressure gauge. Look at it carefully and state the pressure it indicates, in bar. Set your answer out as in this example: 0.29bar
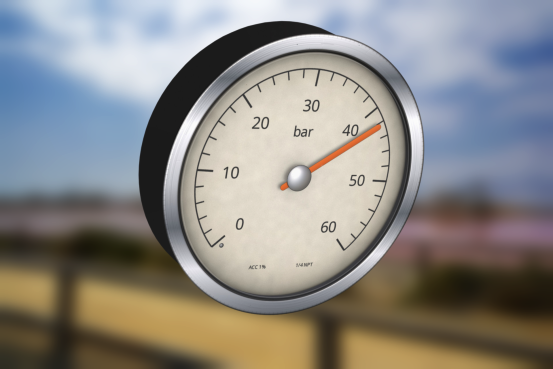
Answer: 42bar
